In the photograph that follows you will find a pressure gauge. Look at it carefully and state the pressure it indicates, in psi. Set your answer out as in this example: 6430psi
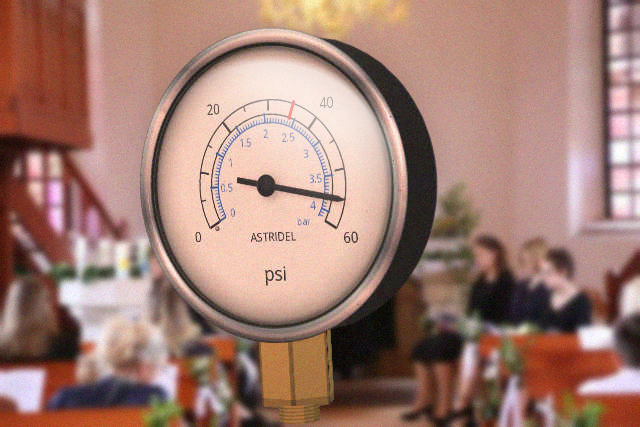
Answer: 55psi
